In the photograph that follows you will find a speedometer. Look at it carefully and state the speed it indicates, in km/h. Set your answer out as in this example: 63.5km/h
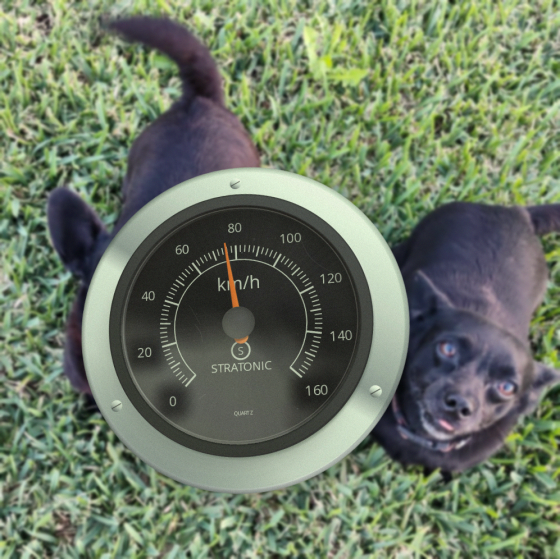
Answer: 76km/h
